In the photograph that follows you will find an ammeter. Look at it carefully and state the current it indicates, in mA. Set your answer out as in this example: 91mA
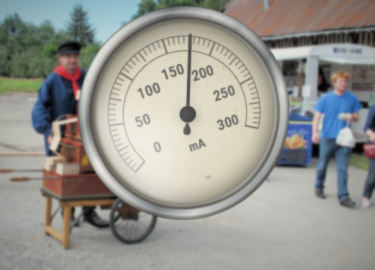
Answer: 175mA
